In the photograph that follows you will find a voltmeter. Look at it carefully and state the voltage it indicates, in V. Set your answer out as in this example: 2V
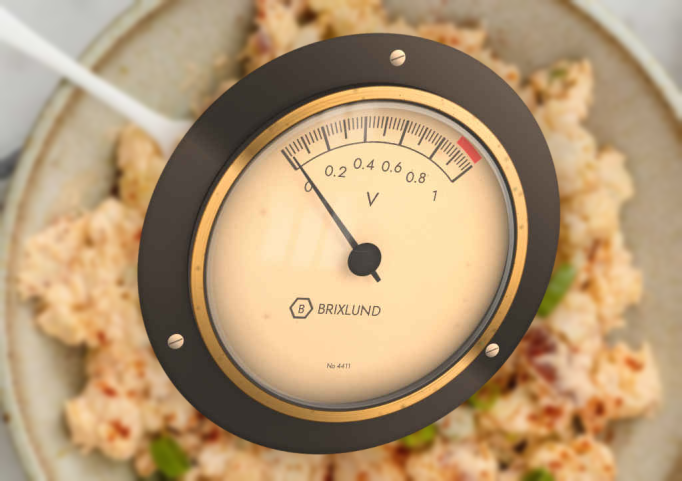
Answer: 0.02V
